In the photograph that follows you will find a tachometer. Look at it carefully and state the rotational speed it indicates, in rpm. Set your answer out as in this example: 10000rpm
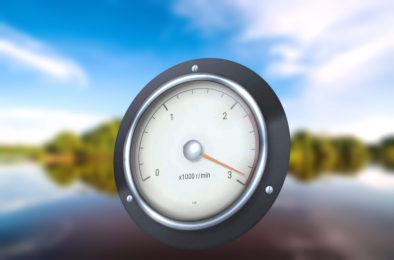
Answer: 2900rpm
